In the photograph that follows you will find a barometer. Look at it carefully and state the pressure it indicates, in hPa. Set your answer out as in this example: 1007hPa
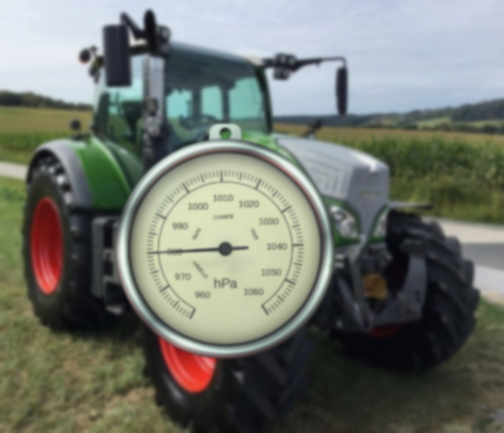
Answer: 980hPa
